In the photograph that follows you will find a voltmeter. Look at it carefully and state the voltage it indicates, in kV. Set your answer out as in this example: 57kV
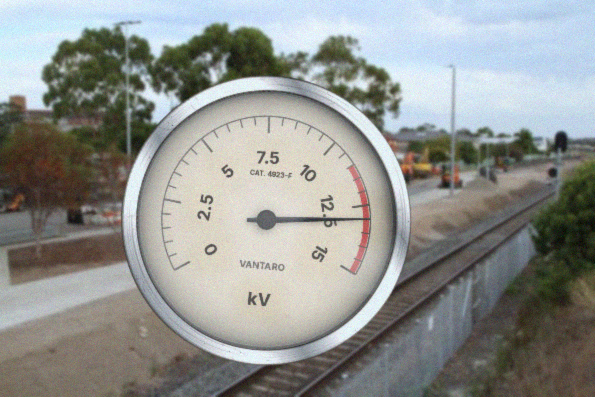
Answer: 13kV
